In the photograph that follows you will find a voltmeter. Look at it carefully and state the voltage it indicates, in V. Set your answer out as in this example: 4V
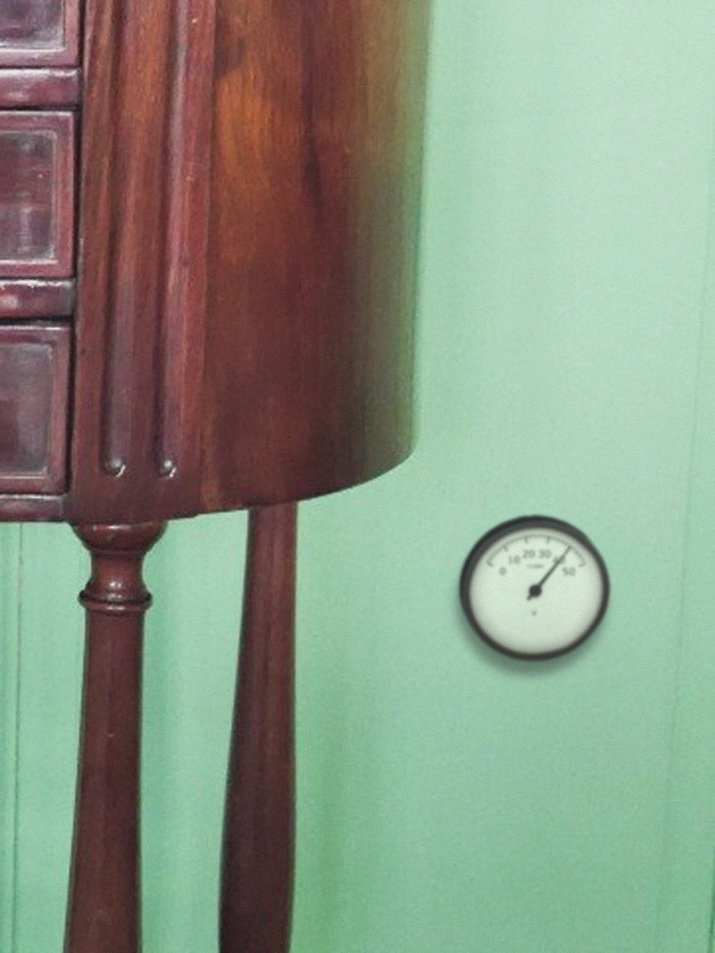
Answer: 40V
